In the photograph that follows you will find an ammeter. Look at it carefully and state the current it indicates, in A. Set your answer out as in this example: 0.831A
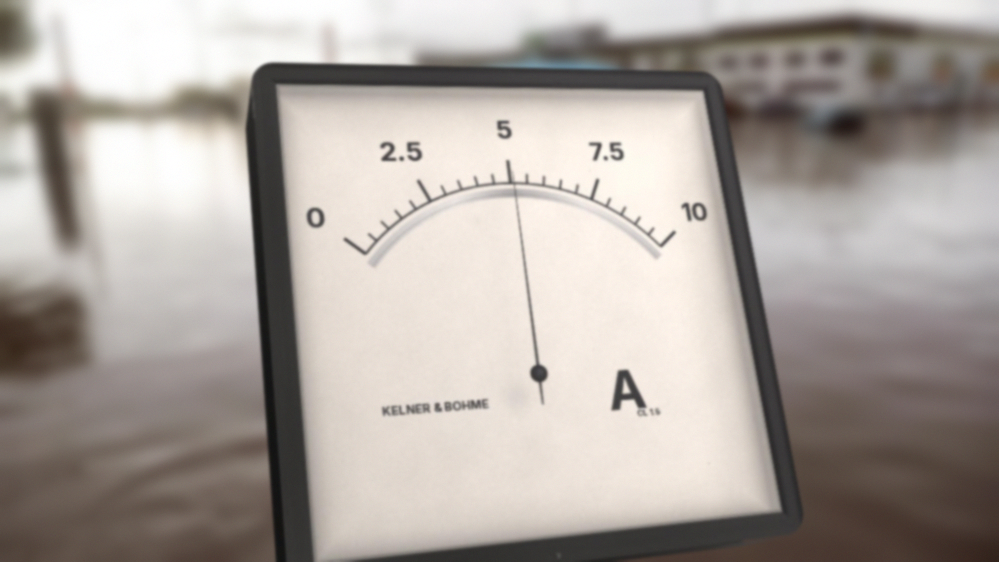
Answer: 5A
